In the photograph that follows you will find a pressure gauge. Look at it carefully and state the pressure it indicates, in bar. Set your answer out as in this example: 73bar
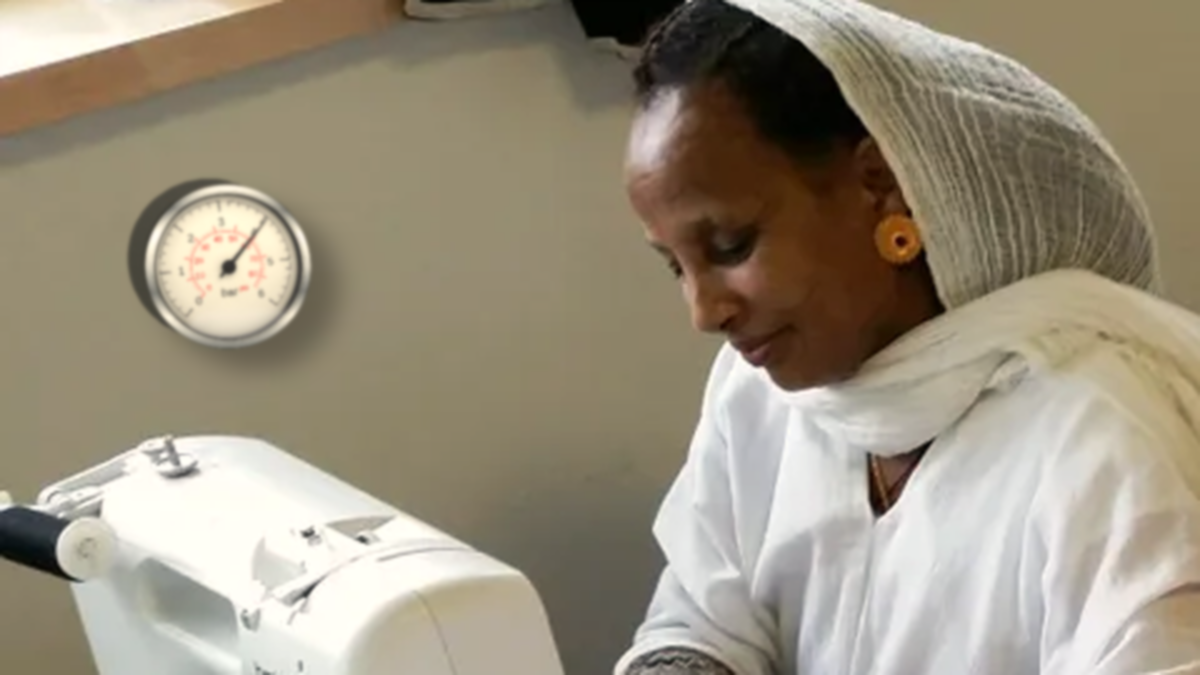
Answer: 4bar
